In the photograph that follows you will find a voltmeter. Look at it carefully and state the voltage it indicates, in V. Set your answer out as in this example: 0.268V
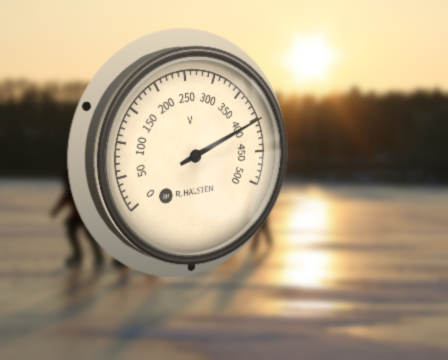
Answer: 400V
